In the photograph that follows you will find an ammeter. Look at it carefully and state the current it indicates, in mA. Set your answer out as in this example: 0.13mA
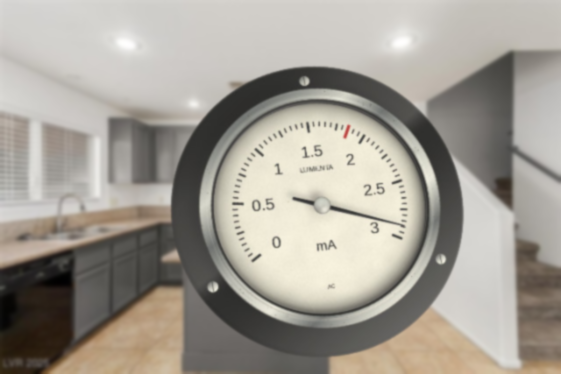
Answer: 2.9mA
